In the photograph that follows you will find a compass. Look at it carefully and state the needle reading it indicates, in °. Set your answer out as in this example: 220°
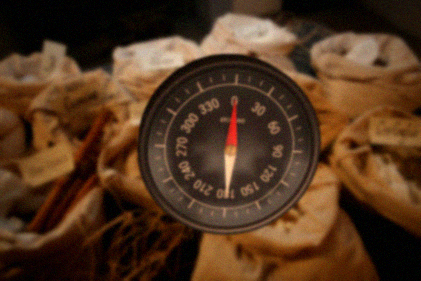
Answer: 0°
